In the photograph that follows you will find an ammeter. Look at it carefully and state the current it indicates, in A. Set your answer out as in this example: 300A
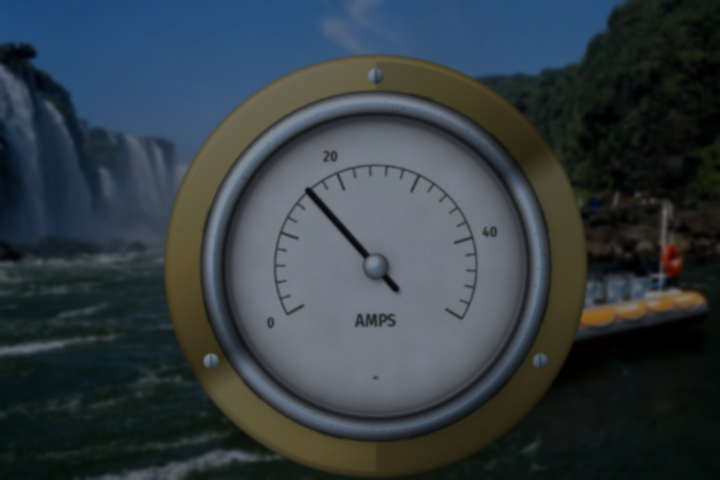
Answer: 16A
